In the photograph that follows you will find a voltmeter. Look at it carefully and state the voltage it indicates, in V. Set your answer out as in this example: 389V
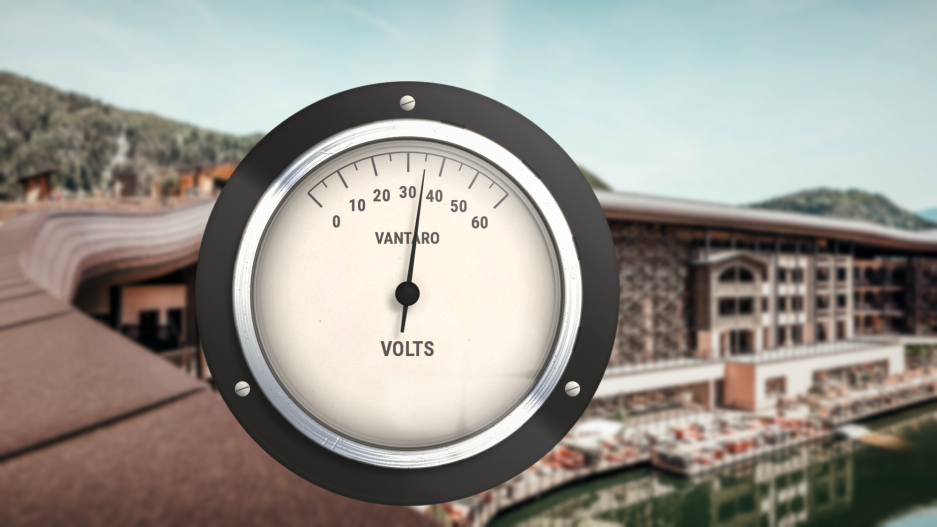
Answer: 35V
